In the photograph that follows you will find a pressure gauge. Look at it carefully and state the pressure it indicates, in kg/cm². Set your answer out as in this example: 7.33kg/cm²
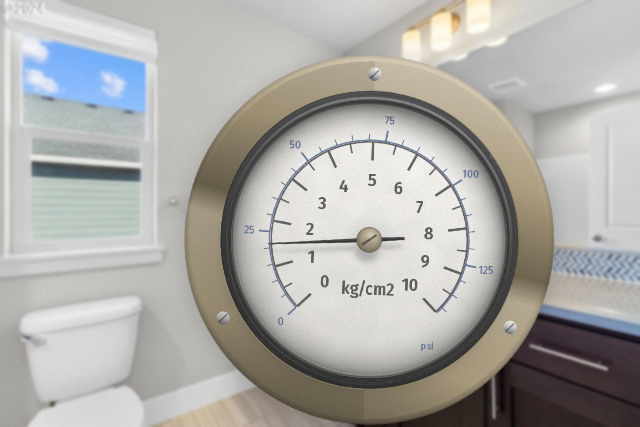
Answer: 1.5kg/cm²
